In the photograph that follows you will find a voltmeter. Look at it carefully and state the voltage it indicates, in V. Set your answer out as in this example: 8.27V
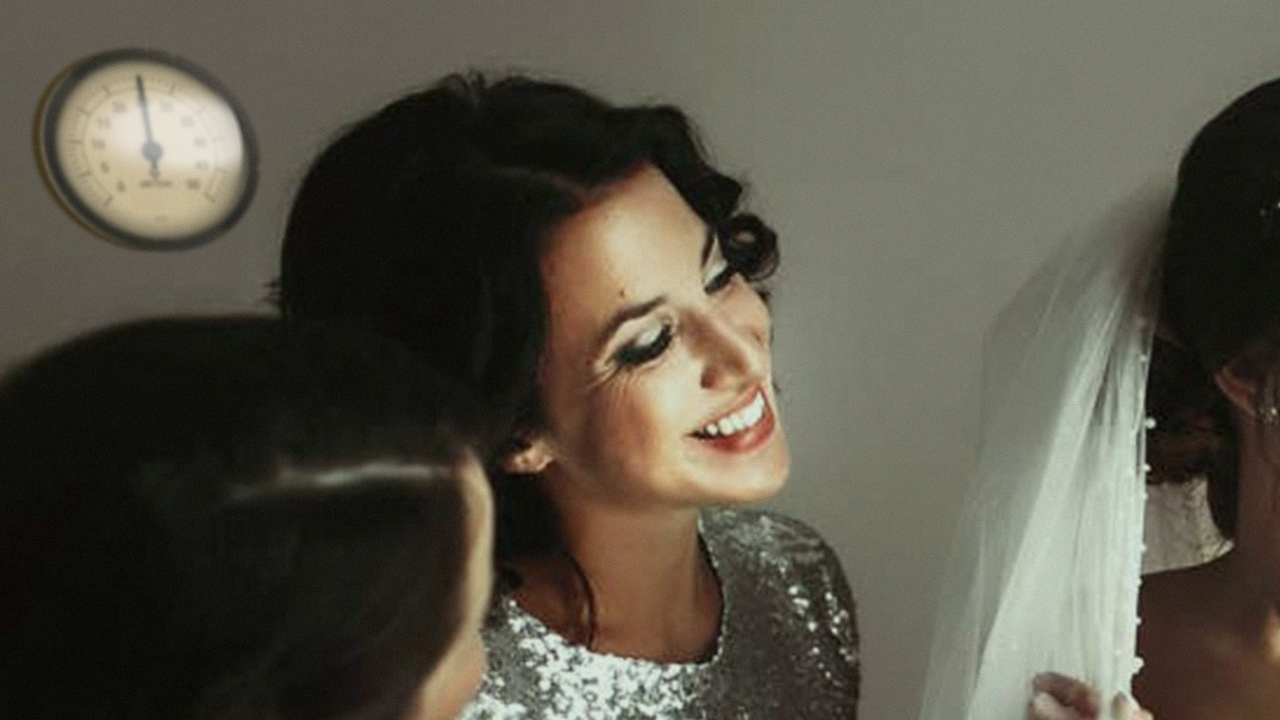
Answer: 25V
